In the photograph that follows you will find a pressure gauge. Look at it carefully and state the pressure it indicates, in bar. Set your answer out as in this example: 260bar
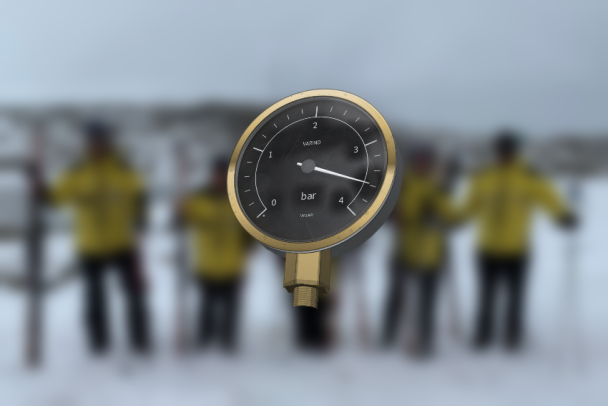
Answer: 3.6bar
